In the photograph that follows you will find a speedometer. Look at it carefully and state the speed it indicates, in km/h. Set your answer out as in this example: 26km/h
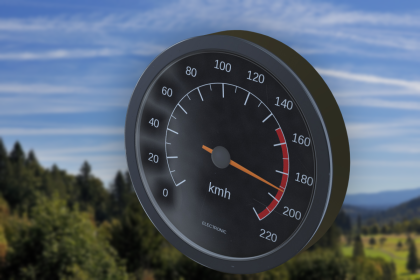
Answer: 190km/h
